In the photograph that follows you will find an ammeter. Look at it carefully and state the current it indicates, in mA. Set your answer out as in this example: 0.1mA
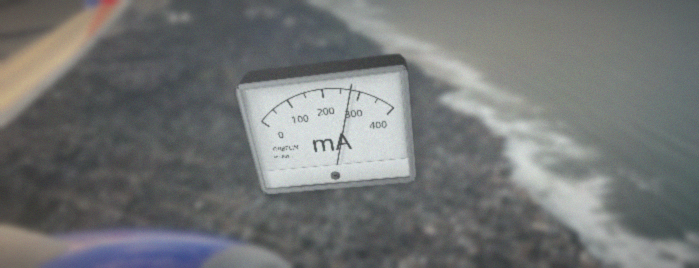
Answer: 275mA
